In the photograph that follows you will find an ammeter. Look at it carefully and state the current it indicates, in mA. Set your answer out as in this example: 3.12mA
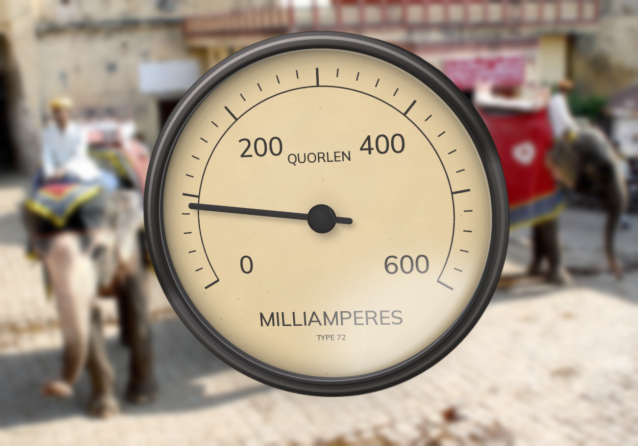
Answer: 90mA
